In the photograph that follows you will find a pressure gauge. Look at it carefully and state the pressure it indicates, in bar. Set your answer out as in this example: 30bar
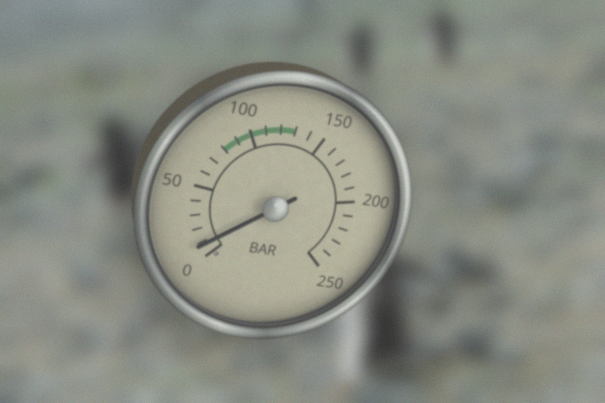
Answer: 10bar
